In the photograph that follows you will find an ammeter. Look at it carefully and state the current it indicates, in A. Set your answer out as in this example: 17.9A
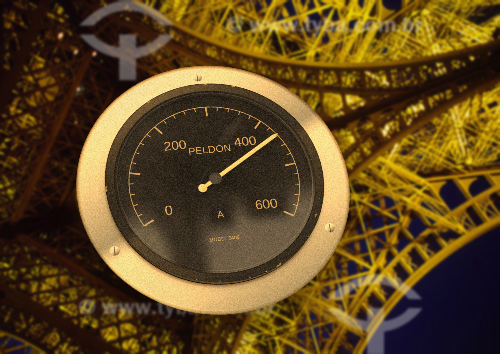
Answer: 440A
